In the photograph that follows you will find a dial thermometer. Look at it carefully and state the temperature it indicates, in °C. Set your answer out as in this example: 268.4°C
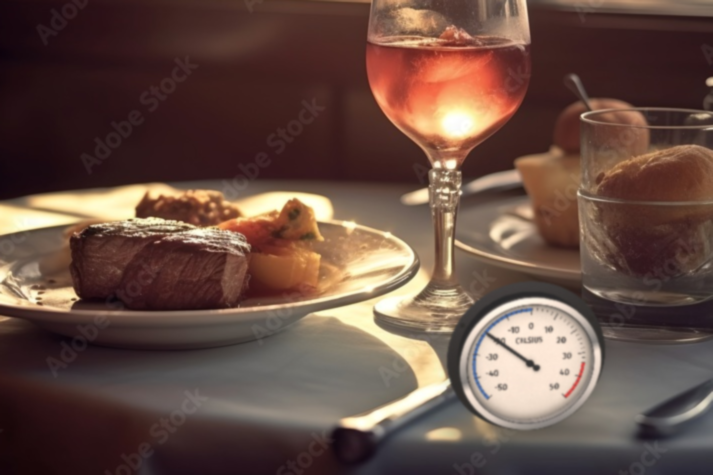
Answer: -20°C
